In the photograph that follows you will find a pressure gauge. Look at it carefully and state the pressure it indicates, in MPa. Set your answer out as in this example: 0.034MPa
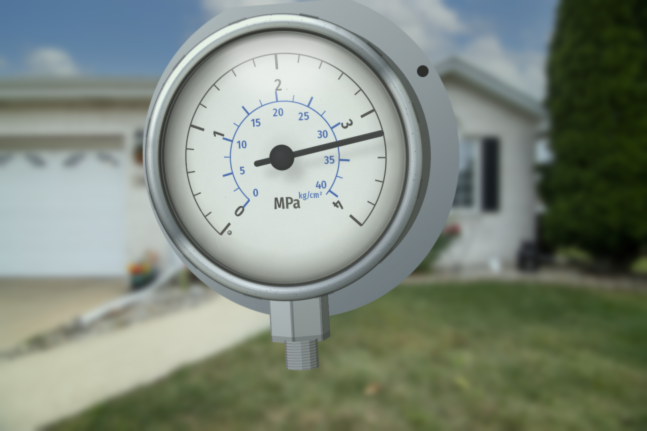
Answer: 3.2MPa
